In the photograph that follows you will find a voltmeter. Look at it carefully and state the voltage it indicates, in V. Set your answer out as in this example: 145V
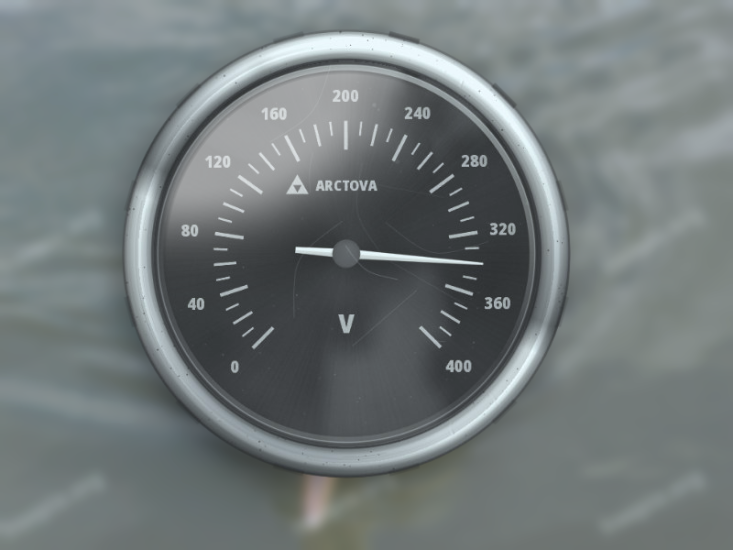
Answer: 340V
